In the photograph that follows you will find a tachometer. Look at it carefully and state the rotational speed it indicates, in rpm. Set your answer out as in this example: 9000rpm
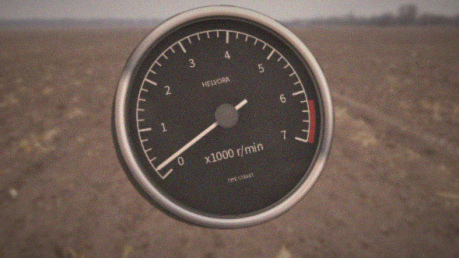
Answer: 200rpm
